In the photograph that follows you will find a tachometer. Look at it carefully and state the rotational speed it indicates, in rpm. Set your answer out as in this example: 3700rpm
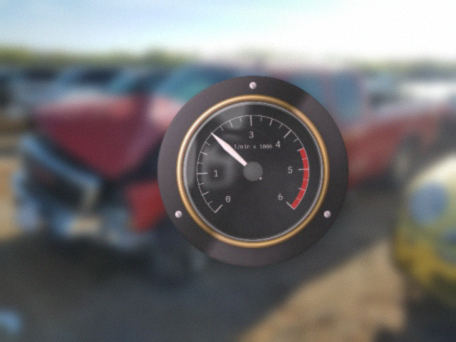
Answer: 2000rpm
